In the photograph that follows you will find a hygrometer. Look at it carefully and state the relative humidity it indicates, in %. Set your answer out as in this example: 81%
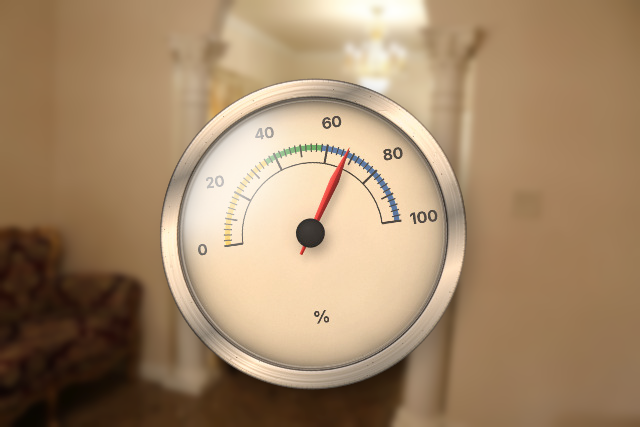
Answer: 68%
